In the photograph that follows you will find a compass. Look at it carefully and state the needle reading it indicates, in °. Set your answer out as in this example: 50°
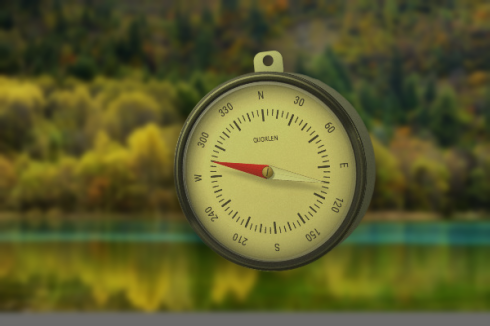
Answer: 285°
